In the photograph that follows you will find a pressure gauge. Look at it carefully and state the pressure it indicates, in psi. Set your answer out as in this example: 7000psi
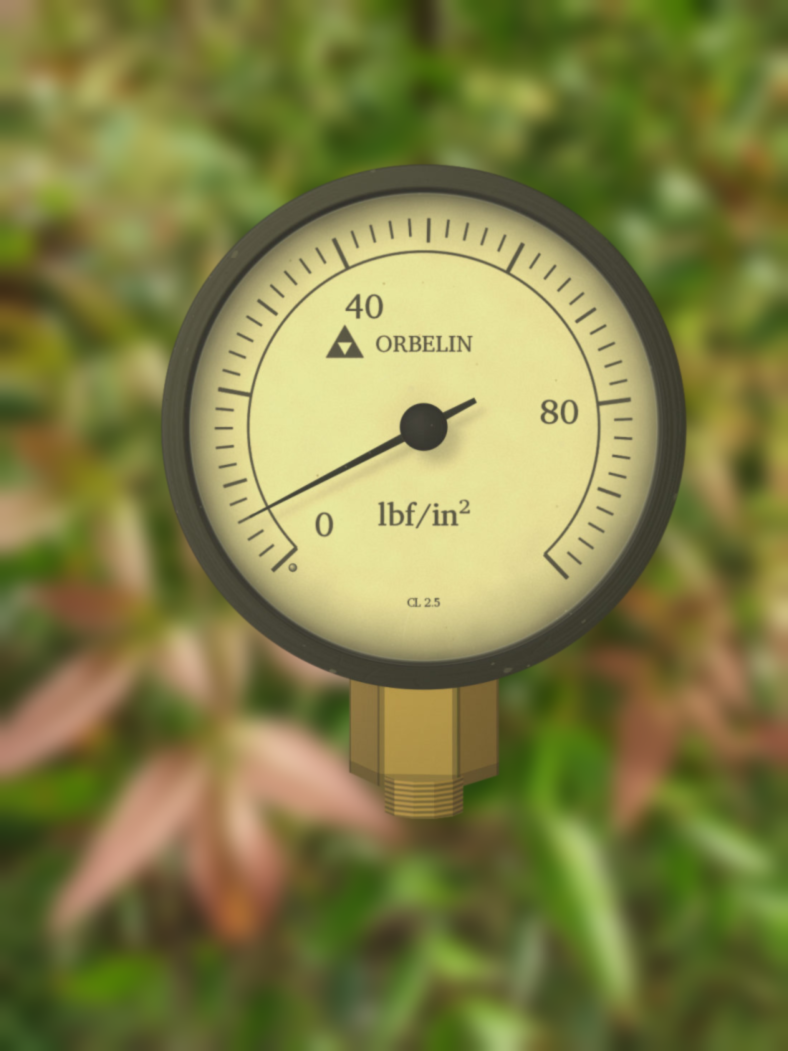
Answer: 6psi
